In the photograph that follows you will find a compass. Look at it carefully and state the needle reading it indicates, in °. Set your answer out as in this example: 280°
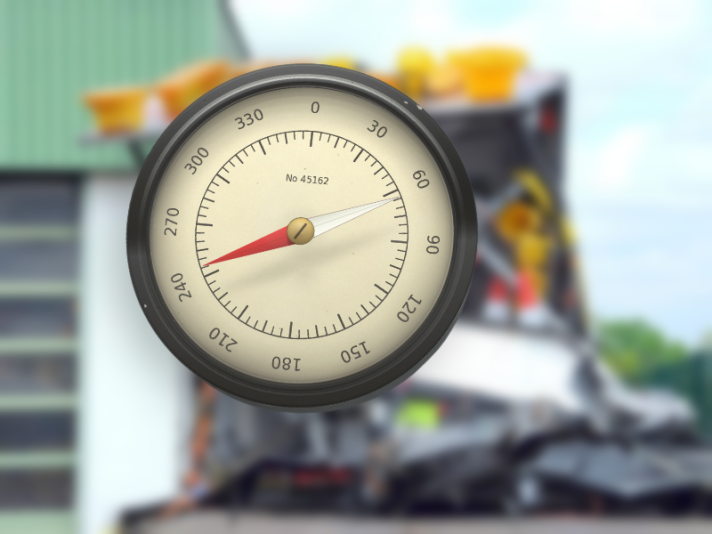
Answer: 245°
